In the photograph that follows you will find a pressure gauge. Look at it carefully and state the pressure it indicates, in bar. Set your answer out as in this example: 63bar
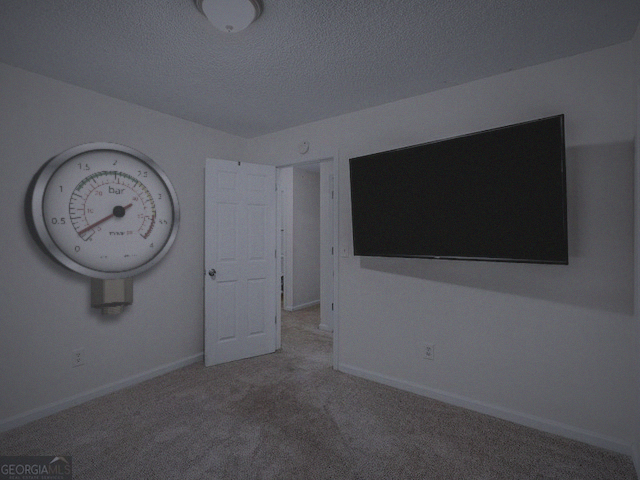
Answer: 0.2bar
